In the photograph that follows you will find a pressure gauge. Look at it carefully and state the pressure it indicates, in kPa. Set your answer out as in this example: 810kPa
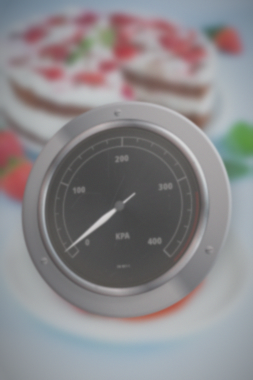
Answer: 10kPa
